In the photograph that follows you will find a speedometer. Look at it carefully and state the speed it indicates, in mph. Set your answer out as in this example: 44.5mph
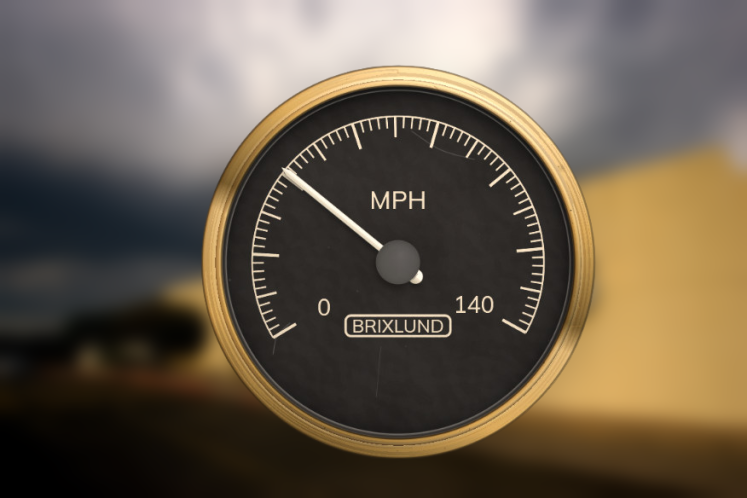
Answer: 41mph
